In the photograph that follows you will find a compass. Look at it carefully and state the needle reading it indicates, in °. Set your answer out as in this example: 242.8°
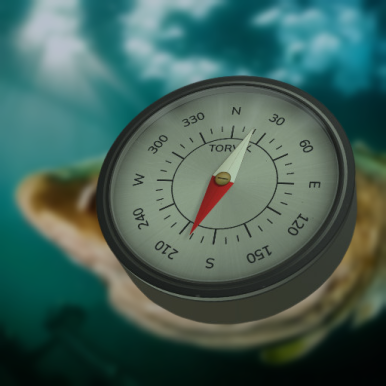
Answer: 200°
